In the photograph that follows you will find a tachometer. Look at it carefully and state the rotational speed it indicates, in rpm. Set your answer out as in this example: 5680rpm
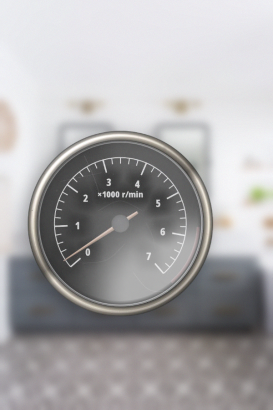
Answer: 200rpm
